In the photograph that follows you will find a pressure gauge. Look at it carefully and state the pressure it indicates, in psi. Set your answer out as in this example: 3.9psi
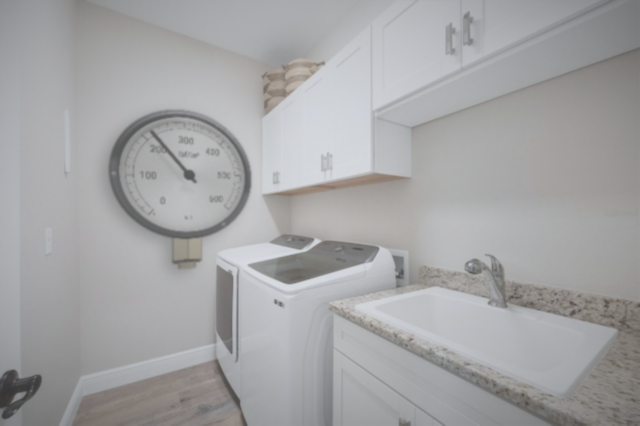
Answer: 220psi
